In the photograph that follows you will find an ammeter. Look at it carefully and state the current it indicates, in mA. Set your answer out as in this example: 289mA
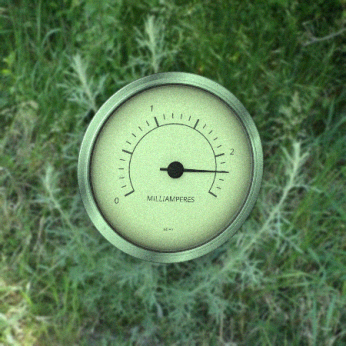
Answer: 2.2mA
